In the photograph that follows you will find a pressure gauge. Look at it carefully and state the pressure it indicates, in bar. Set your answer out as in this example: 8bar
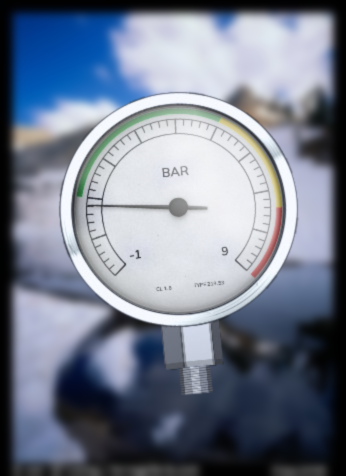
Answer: 0.8bar
